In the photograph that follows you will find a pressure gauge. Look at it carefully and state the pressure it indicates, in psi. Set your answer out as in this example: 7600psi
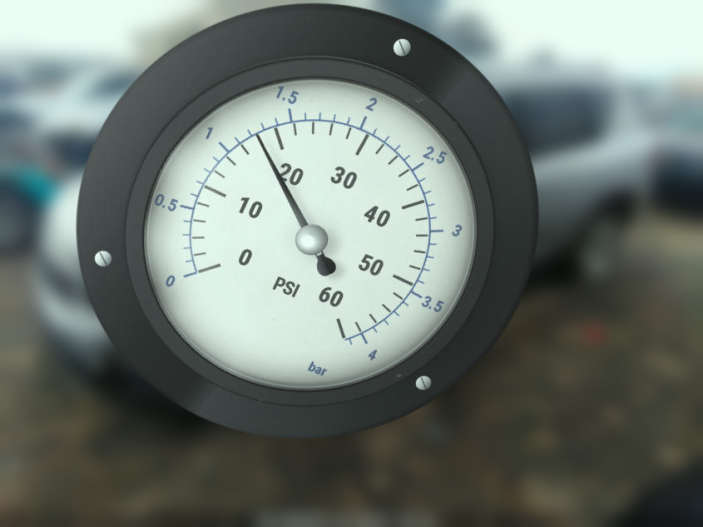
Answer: 18psi
